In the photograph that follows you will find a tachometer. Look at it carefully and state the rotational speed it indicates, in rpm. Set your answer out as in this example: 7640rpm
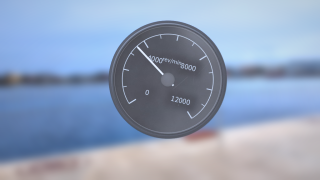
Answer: 3500rpm
